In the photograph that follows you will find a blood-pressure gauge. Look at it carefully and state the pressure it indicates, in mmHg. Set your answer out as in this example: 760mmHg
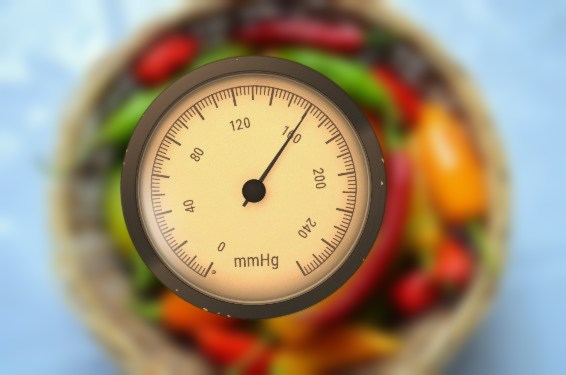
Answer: 160mmHg
